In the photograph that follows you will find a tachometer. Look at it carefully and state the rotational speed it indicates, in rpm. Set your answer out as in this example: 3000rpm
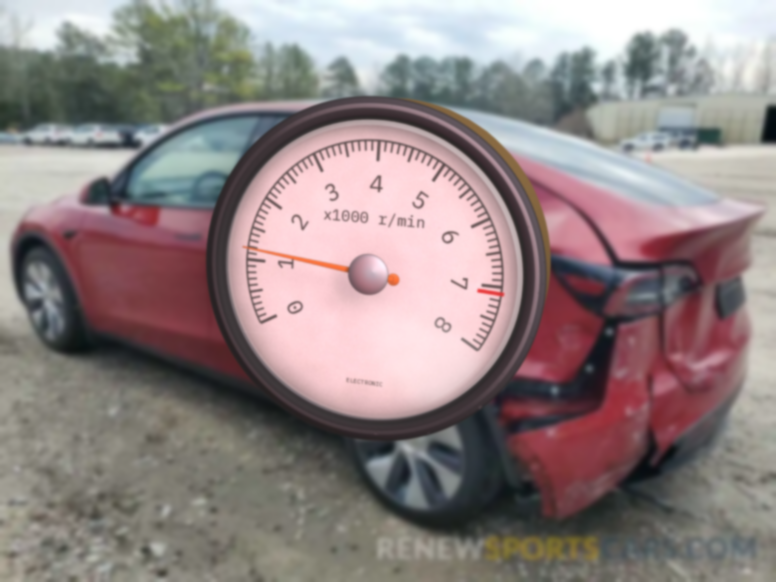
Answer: 1200rpm
